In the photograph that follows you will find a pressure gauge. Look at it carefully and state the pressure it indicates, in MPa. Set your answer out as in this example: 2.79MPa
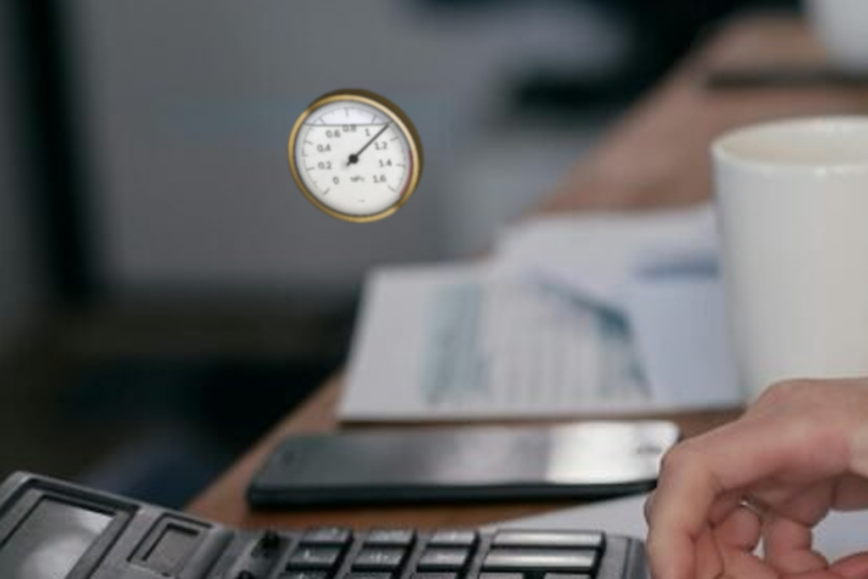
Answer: 1.1MPa
